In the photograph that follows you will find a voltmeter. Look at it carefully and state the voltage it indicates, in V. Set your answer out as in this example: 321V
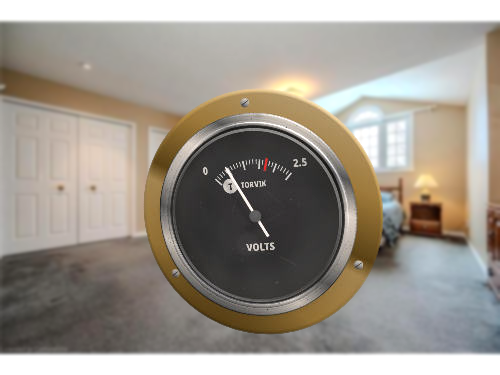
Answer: 0.5V
